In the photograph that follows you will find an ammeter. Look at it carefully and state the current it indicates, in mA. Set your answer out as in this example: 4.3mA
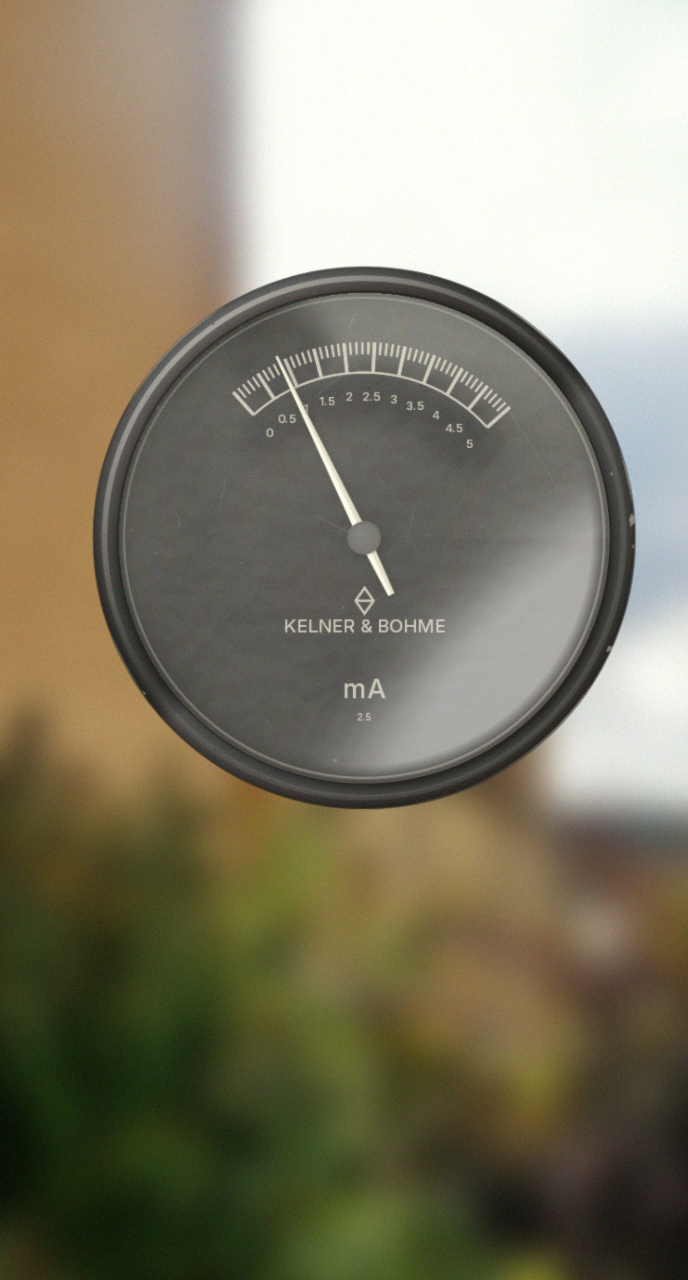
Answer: 0.9mA
